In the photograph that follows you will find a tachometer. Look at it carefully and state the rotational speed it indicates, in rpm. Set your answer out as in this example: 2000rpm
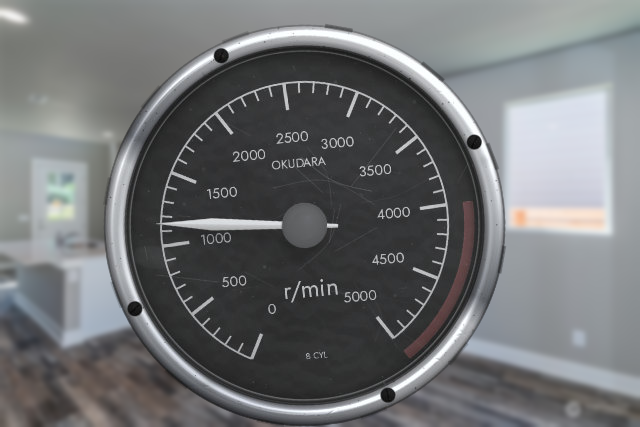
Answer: 1150rpm
